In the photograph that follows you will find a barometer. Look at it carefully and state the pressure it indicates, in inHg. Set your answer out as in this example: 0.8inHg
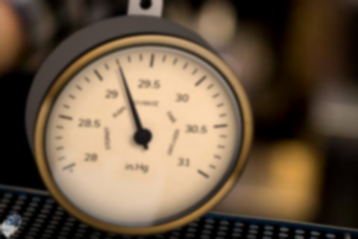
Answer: 29.2inHg
